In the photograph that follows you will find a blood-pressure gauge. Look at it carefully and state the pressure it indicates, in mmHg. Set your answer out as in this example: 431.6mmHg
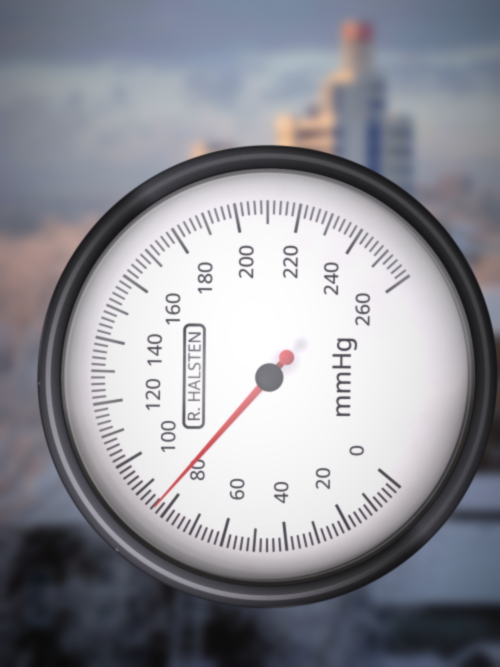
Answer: 84mmHg
